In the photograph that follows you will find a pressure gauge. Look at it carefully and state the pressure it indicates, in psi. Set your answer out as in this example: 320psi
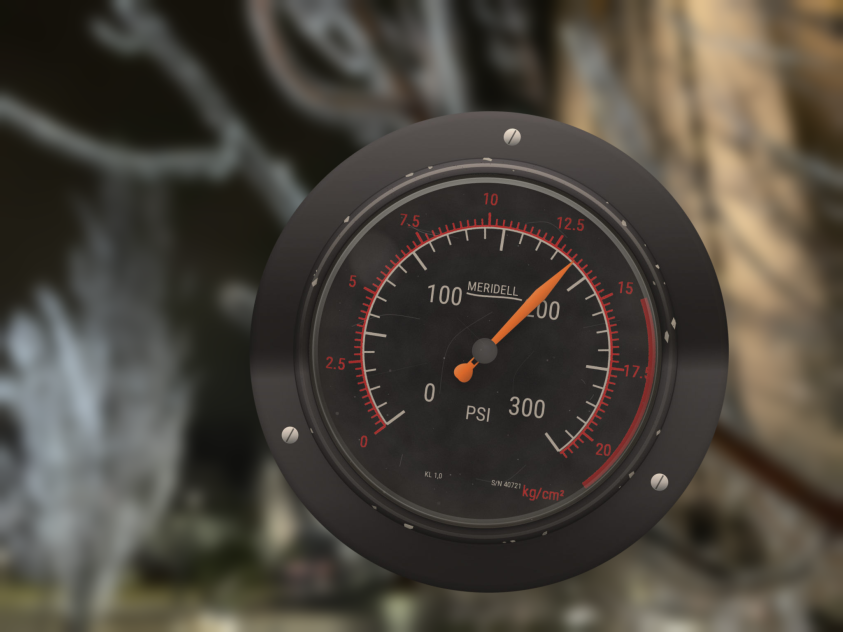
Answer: 190psi
